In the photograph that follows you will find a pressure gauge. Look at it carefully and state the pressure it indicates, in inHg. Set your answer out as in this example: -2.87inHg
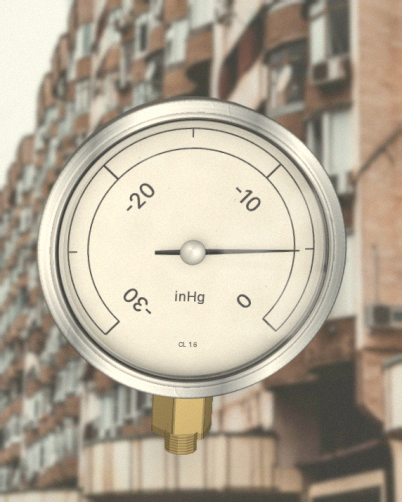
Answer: -5inHg
